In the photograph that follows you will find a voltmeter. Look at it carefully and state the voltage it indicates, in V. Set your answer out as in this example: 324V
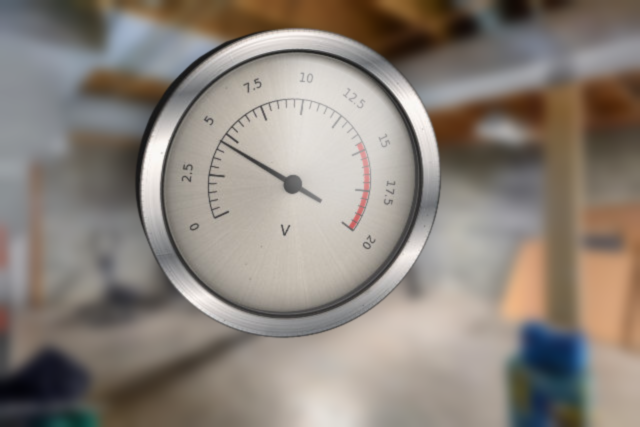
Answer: 4.5V
